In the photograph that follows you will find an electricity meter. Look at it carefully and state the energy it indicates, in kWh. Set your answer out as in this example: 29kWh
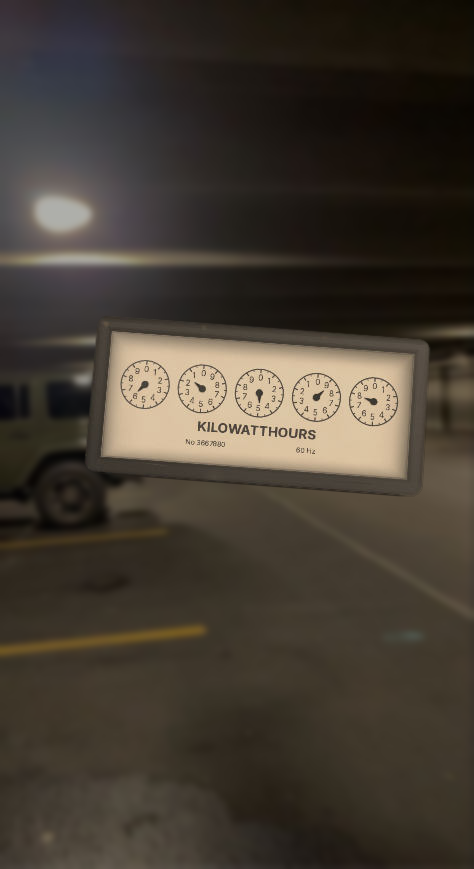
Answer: 61488kWh
